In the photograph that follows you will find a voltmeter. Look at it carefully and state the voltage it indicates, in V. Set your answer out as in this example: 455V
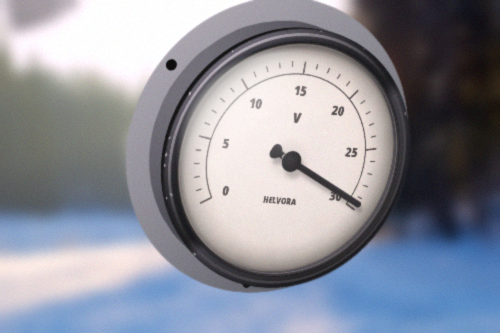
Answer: 29.5V
